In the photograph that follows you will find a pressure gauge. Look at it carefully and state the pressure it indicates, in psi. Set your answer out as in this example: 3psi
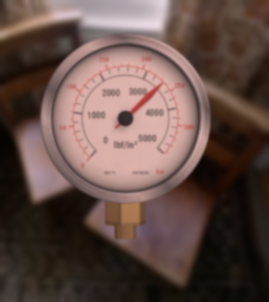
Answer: 3400psi
